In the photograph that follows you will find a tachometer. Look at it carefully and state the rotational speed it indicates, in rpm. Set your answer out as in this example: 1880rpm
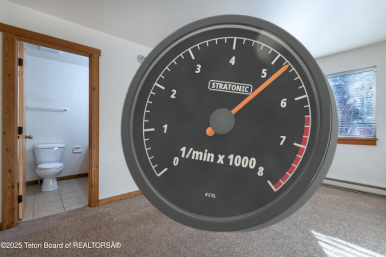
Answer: 5300rpm
